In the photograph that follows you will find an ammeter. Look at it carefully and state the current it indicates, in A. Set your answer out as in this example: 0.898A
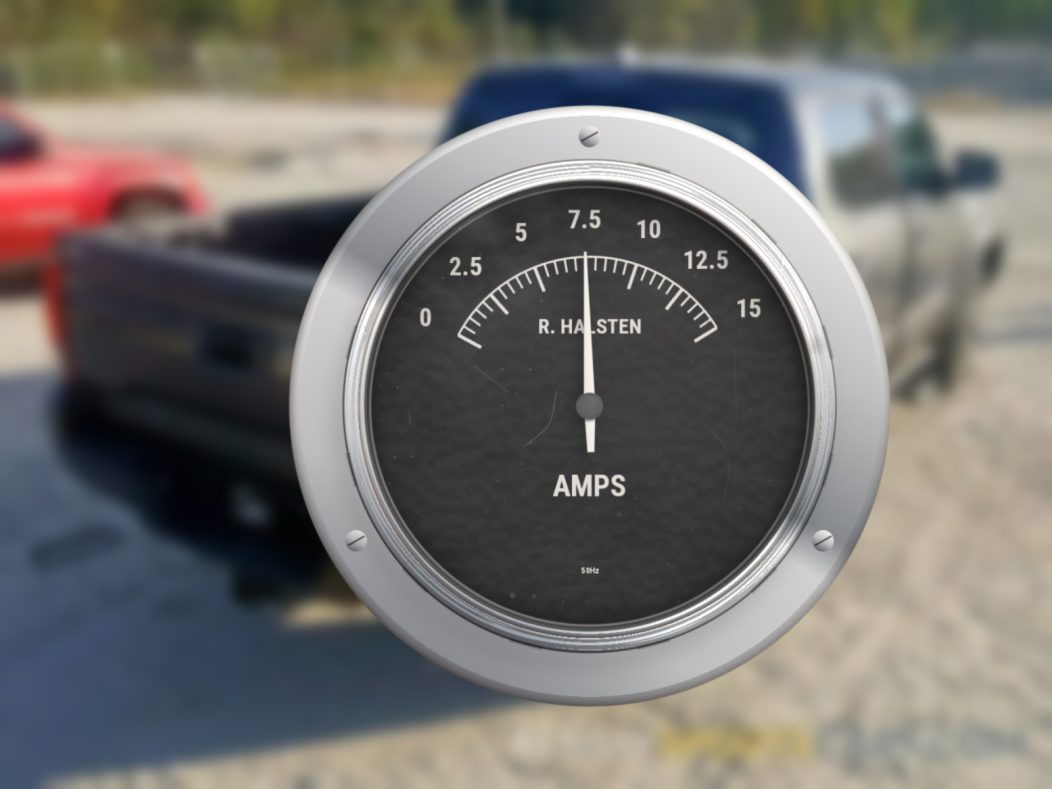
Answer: 7.5A
